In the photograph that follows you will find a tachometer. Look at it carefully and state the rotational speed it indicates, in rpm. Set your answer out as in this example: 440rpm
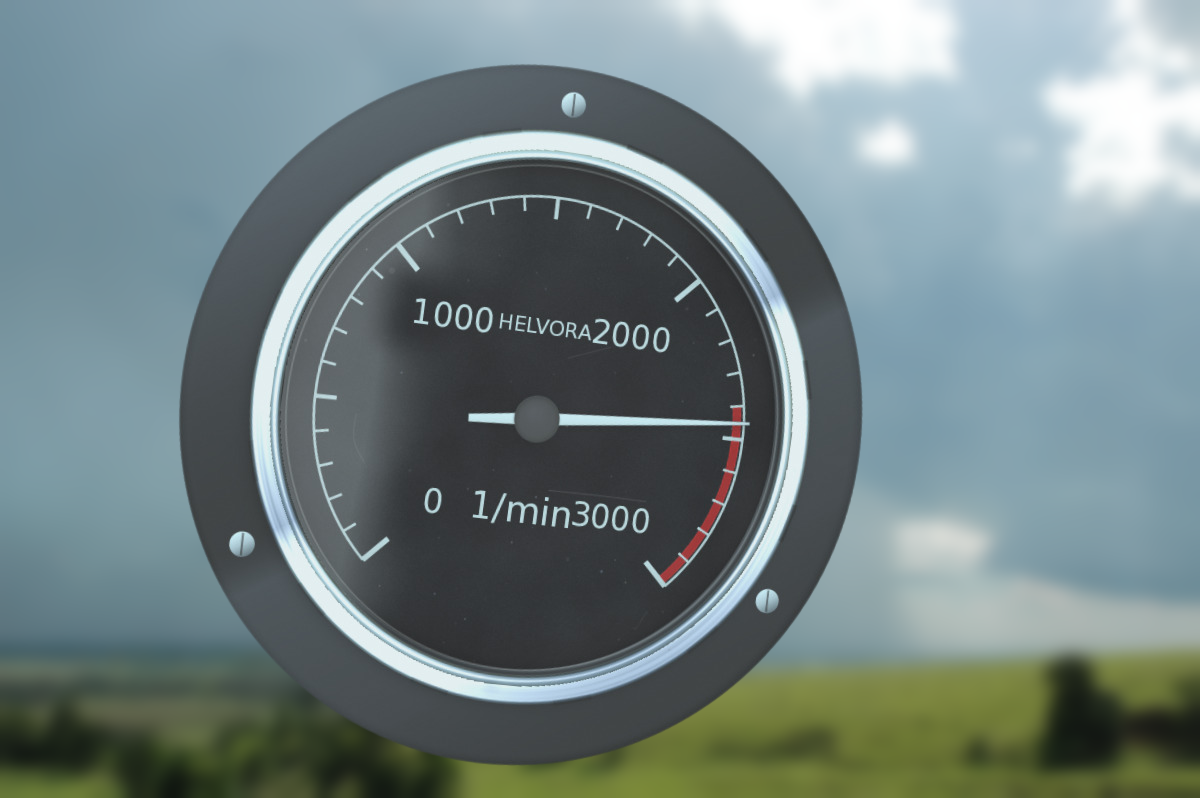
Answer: 2450rpm
